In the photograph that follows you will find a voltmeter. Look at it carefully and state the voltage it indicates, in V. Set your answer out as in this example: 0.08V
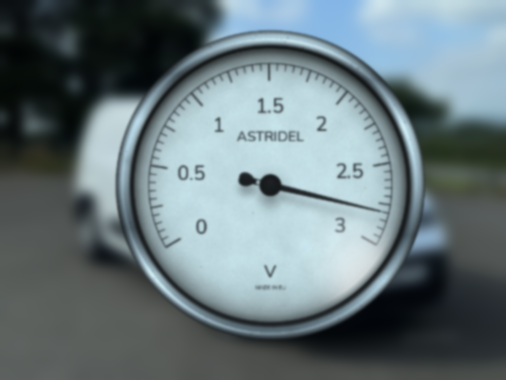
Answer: 2.8V
